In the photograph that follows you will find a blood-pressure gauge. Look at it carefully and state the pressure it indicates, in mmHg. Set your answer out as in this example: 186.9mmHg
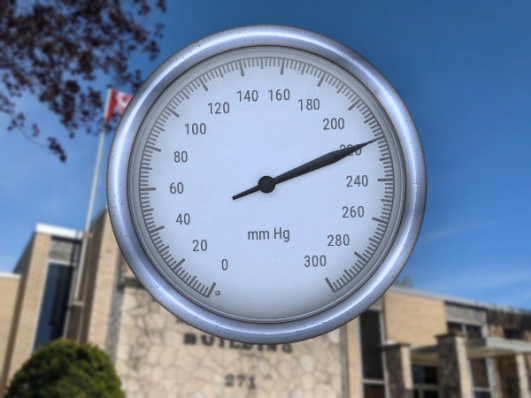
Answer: 220mmHg
